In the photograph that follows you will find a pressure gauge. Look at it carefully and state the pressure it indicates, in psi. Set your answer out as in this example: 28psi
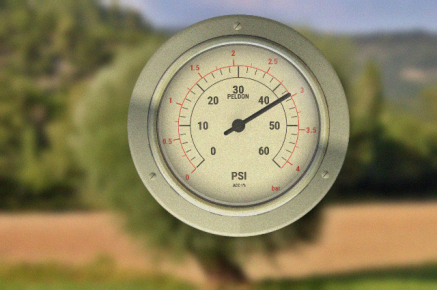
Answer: 43psi
